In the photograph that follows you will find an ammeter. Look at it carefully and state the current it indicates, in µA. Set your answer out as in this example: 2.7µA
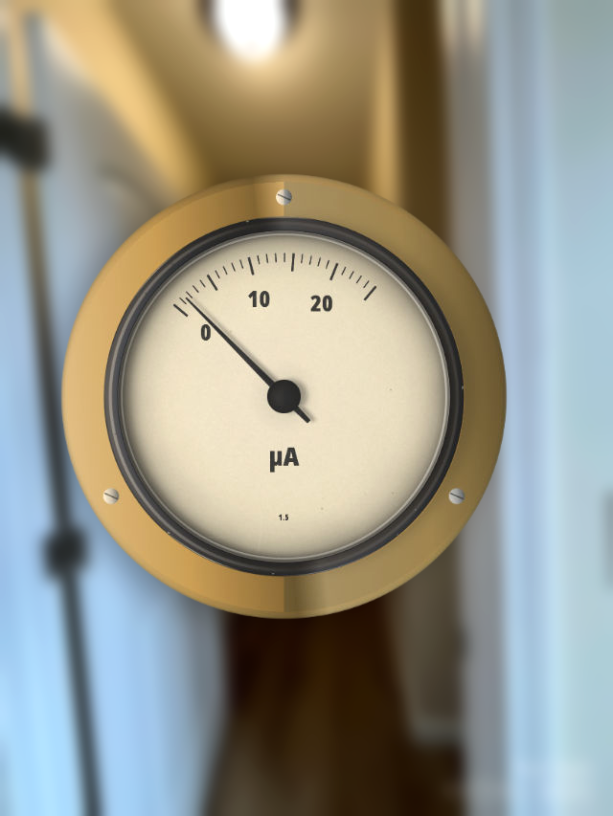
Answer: 1.5µA
